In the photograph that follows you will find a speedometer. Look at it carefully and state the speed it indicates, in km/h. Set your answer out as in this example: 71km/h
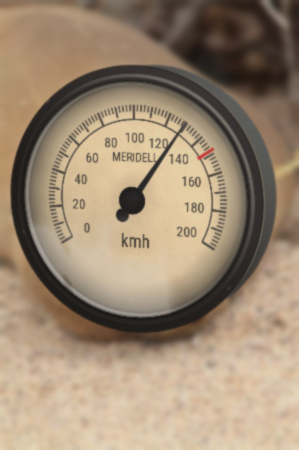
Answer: 130km/h
